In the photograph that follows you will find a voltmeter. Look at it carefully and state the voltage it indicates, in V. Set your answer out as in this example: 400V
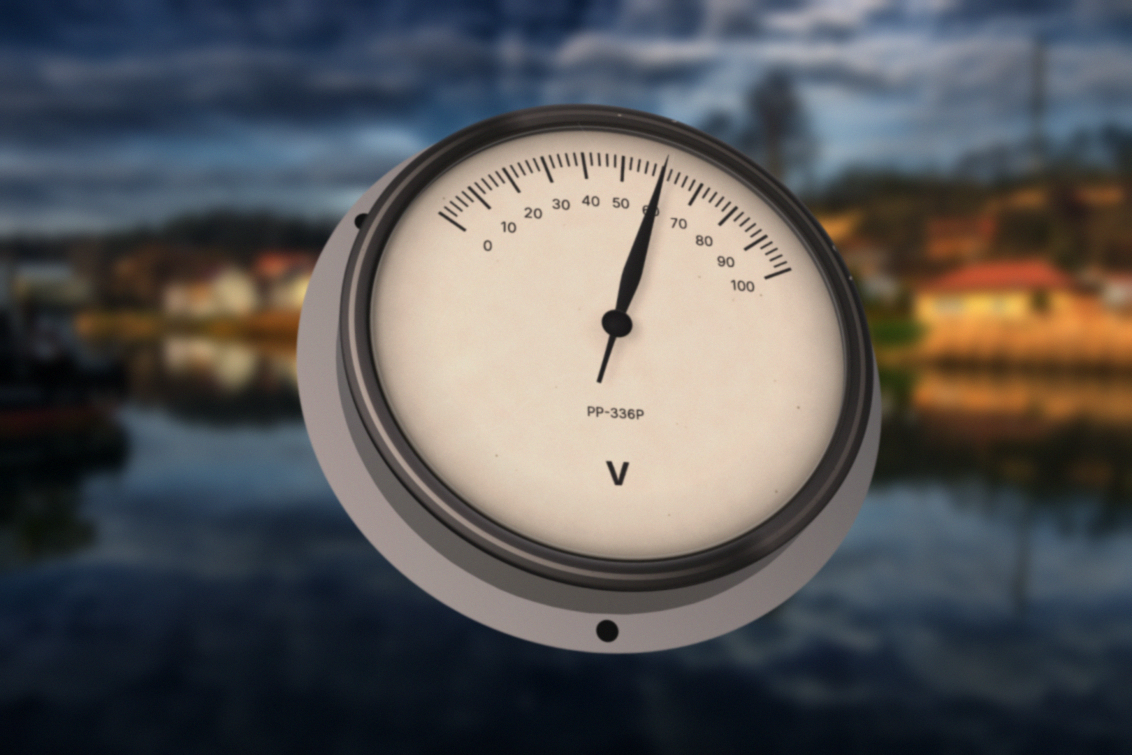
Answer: 60V
